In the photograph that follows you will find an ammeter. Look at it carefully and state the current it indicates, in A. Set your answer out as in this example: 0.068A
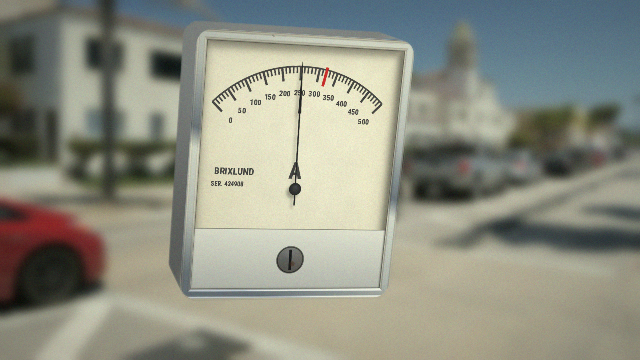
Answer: 250A
